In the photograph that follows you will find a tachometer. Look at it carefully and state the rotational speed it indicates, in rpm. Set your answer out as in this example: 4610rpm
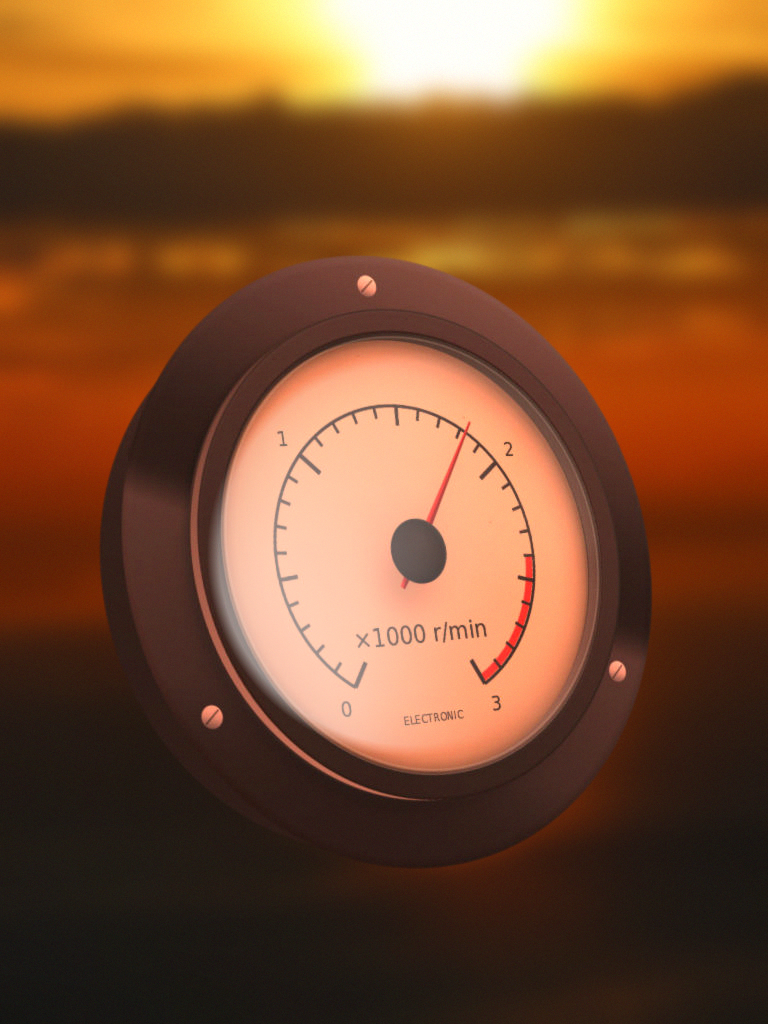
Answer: 1800rpm
